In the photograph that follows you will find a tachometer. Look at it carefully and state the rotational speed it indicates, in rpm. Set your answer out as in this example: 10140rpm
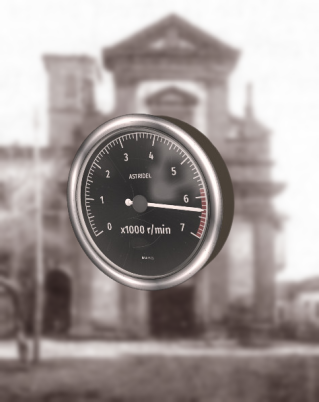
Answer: 6300rpm
